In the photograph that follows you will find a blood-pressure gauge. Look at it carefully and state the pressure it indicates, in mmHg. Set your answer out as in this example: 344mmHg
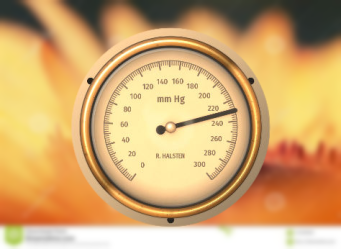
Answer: 230mmHg
